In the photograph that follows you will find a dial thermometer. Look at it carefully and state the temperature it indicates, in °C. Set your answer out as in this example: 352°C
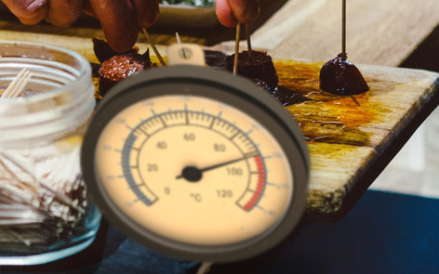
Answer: 90°C
